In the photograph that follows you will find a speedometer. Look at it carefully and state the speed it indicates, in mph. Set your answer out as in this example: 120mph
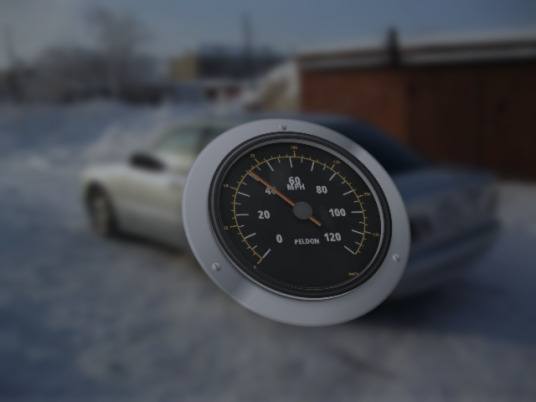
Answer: 40mph
